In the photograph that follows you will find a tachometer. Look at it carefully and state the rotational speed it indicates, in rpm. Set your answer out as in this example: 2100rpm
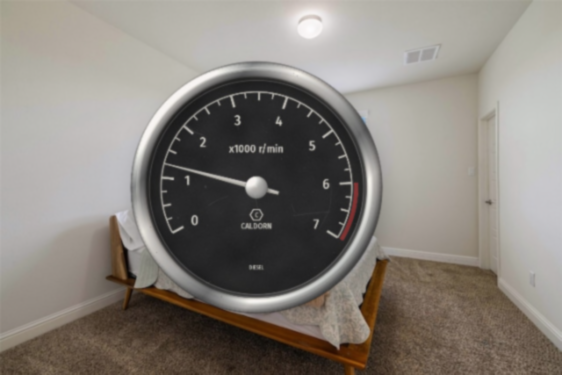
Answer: 1250rpm
